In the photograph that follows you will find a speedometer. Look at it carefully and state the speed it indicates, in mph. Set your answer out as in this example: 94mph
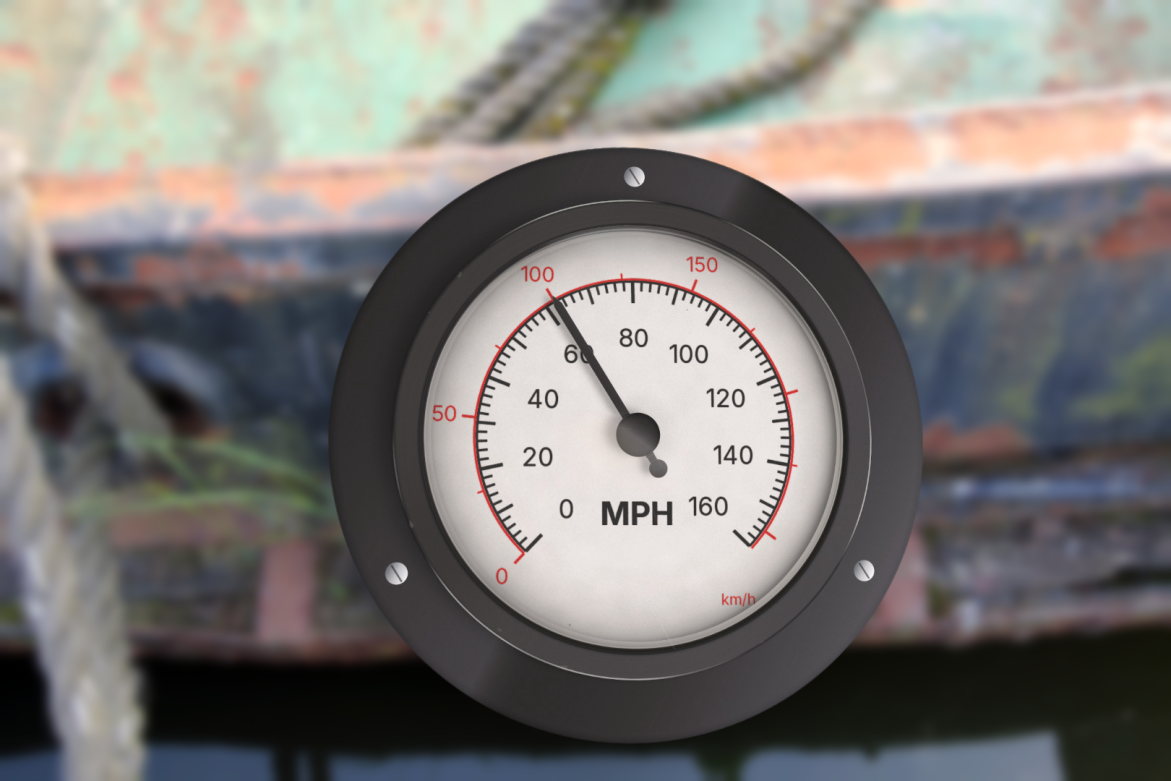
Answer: 62mph
